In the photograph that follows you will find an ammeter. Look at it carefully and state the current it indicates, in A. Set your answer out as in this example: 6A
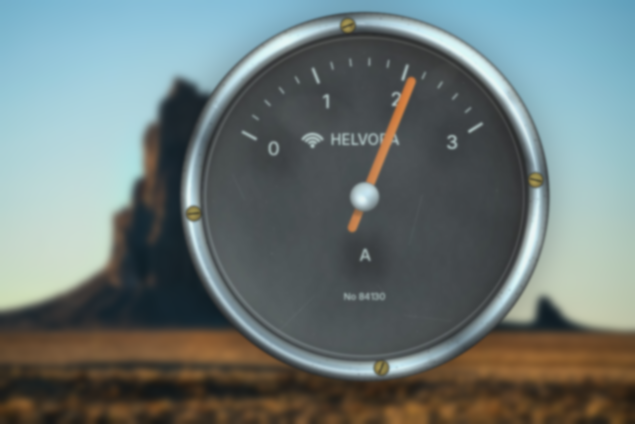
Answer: 2.1A
